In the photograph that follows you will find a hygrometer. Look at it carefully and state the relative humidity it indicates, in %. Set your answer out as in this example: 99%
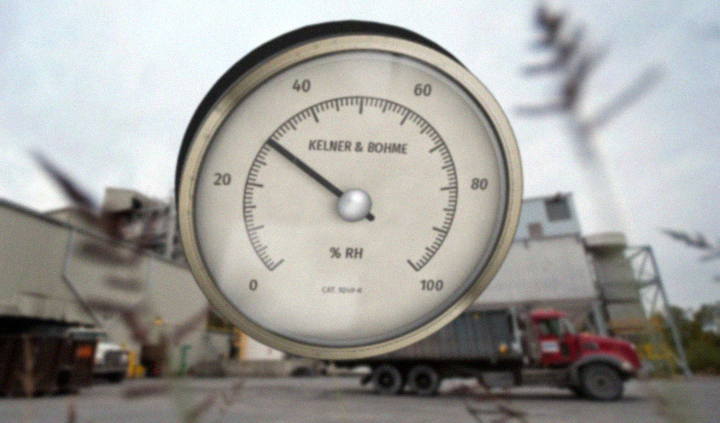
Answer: 30%
